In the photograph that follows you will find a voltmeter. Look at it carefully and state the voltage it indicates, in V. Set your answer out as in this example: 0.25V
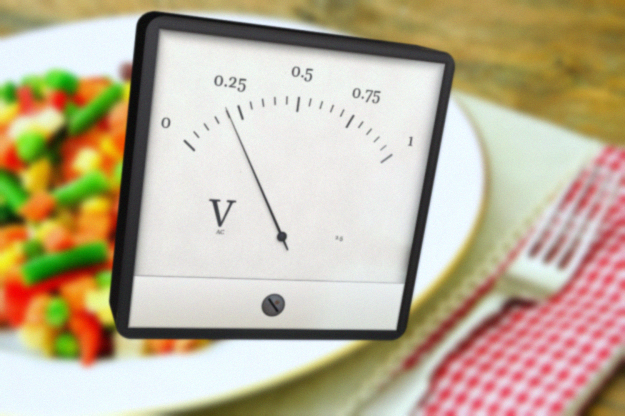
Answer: 0.2V
